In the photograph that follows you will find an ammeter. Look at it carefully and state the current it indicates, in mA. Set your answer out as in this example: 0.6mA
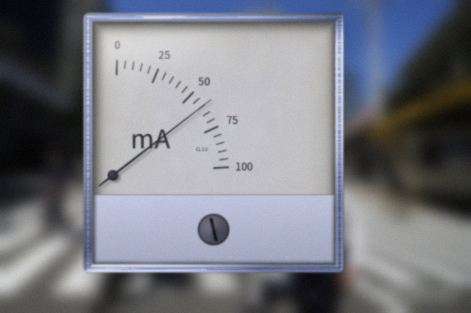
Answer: 60mA
